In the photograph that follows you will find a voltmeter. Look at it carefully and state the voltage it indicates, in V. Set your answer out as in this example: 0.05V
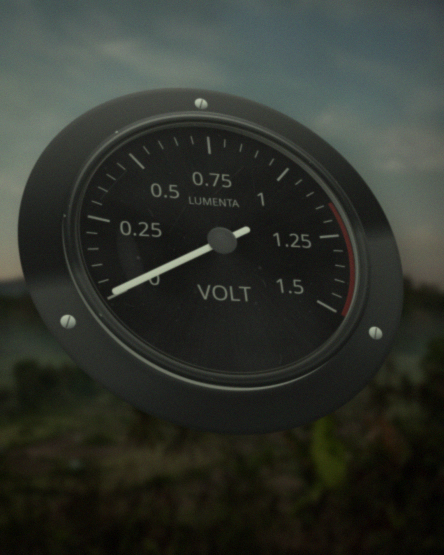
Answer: 0V
